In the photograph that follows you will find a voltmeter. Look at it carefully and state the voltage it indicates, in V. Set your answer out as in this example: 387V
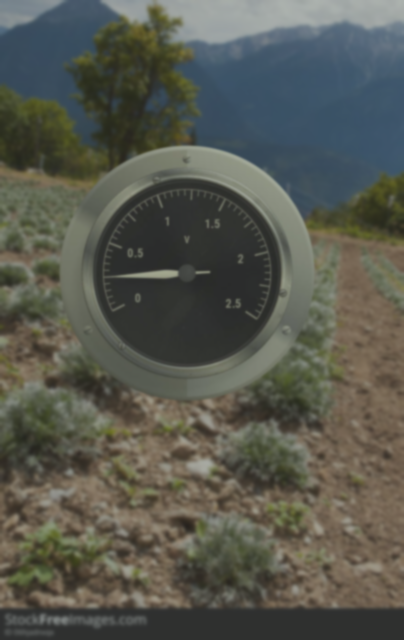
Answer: 0.25V
